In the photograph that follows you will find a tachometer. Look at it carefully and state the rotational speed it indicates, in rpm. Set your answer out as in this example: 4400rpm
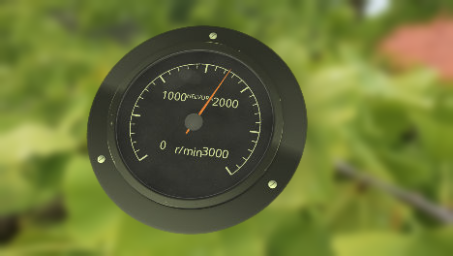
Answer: 1750rpm
